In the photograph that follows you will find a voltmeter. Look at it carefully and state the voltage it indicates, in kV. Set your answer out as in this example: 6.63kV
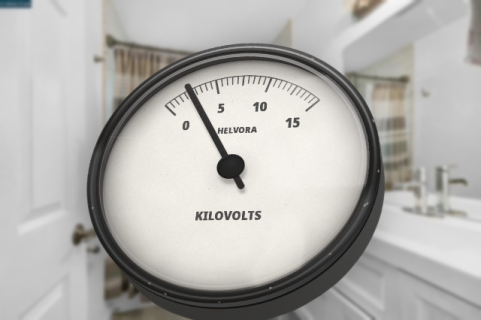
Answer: 2.5kV
